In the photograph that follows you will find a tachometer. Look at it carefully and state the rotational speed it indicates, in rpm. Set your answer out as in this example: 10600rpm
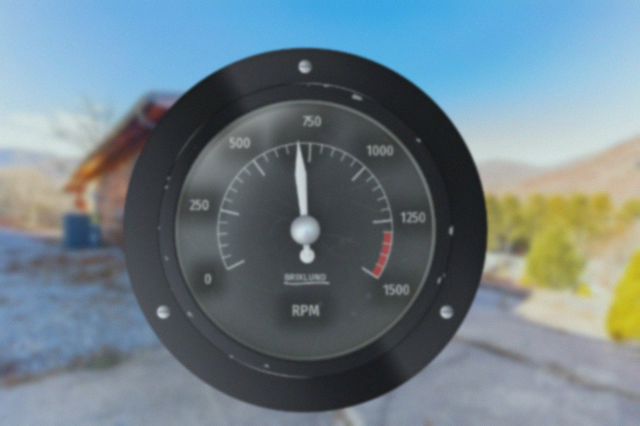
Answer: 700rpm
